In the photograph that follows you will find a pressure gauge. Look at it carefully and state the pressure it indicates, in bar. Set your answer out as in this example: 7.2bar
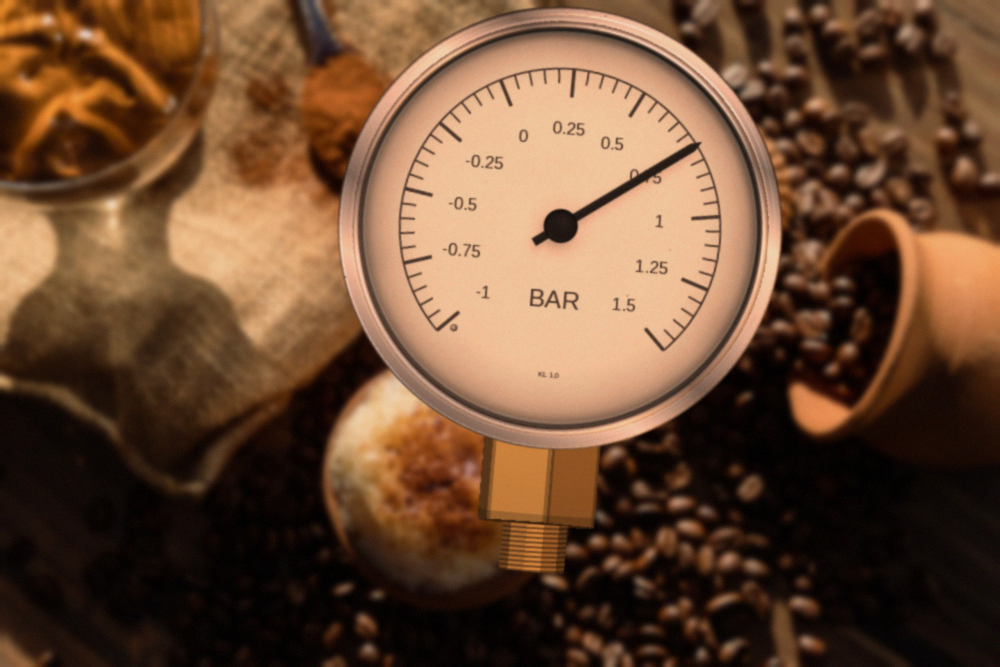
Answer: 0.75bar
